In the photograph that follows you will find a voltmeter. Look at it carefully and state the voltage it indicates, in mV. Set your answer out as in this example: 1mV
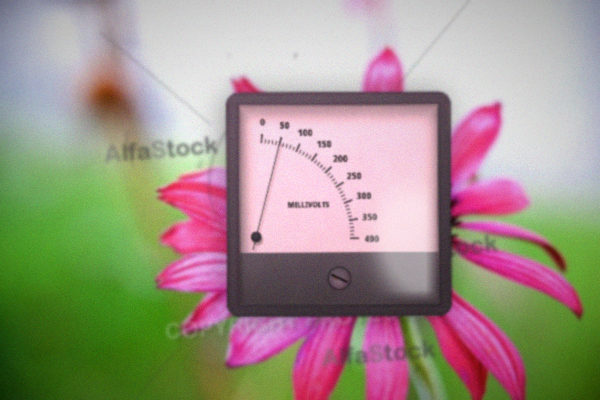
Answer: 50mV
